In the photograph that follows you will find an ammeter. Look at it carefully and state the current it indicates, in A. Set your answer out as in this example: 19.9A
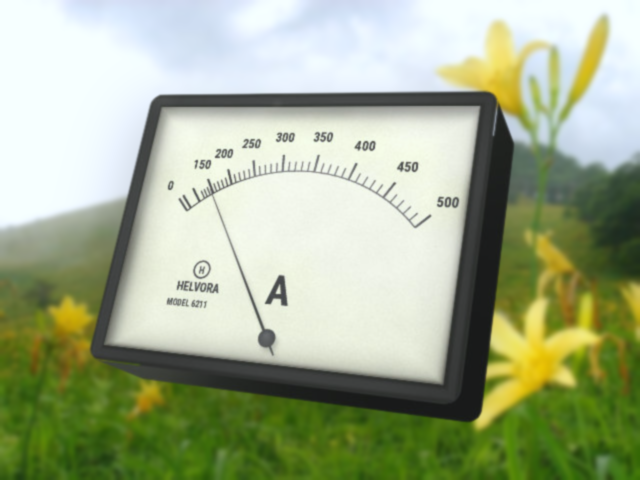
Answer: 150A
